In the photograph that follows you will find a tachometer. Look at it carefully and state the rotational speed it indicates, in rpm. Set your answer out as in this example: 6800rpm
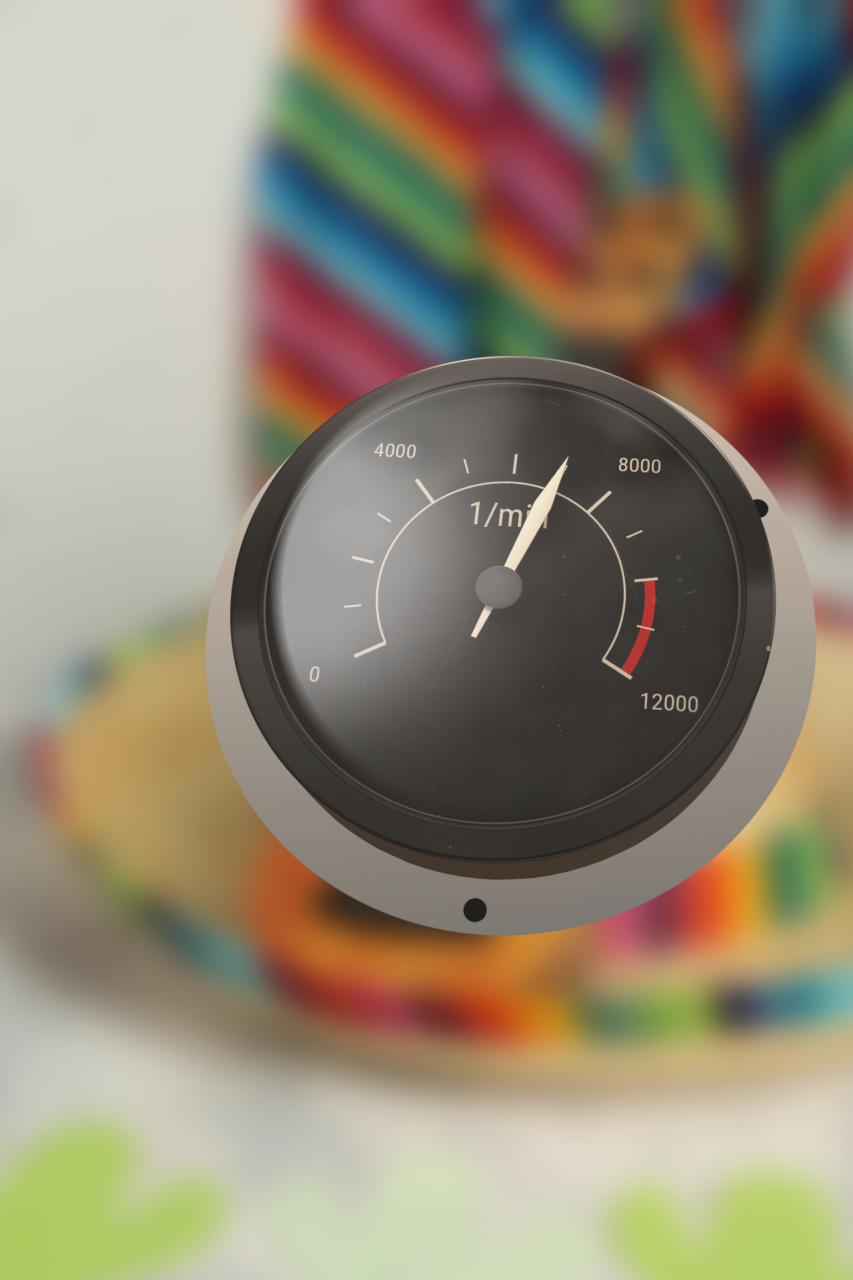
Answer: 7000rpm
